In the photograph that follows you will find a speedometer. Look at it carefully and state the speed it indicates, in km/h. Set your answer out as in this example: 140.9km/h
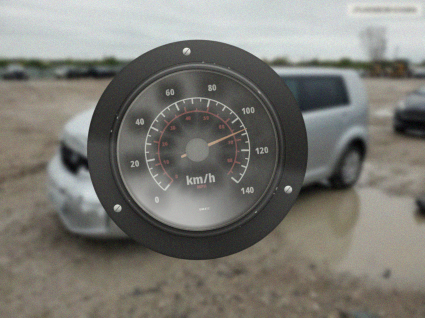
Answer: 107.5km/h
